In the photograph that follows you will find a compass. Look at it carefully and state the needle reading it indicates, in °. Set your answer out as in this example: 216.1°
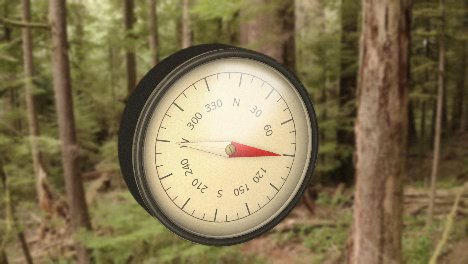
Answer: 90°
